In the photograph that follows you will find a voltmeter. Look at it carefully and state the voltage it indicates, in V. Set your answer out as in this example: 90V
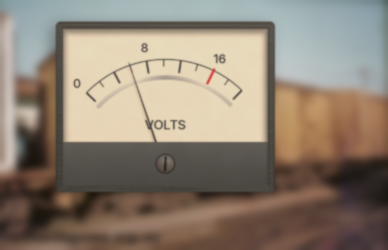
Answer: 6V
